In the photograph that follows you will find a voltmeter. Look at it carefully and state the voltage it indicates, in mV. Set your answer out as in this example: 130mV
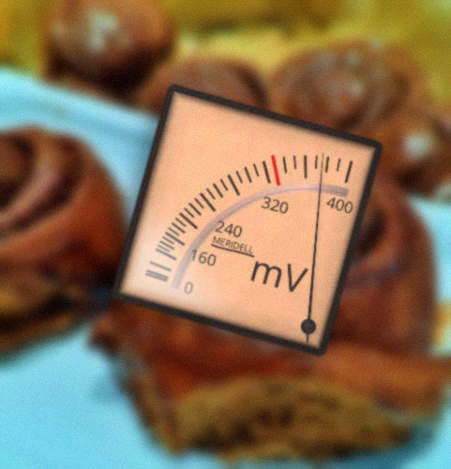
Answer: 375mV
